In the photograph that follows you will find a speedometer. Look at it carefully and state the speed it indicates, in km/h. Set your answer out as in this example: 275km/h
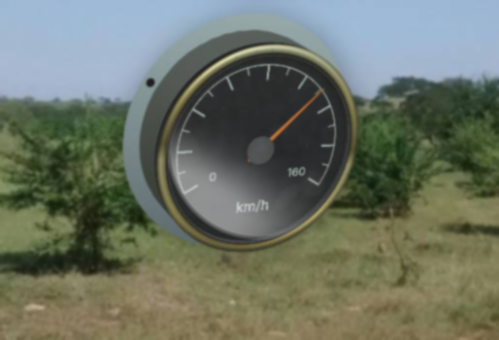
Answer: 110km/h
